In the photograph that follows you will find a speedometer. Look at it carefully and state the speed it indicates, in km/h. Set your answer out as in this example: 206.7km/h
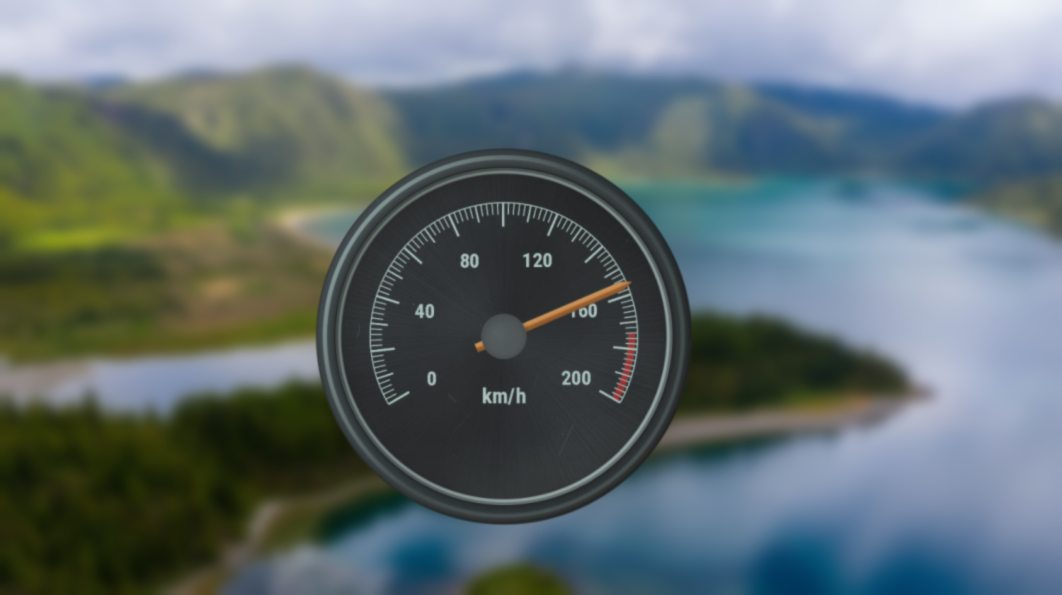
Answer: 156km/h
